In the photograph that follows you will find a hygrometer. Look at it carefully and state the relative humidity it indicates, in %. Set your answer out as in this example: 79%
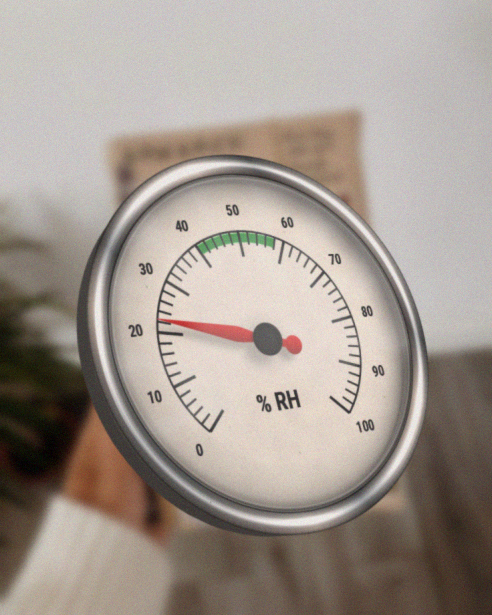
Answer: 22%
